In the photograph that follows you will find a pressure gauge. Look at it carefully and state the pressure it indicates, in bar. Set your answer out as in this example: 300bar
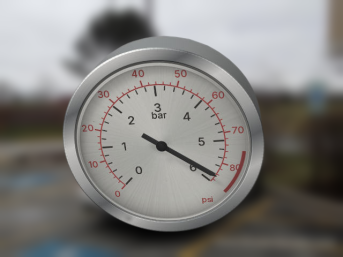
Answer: 5.8bar
